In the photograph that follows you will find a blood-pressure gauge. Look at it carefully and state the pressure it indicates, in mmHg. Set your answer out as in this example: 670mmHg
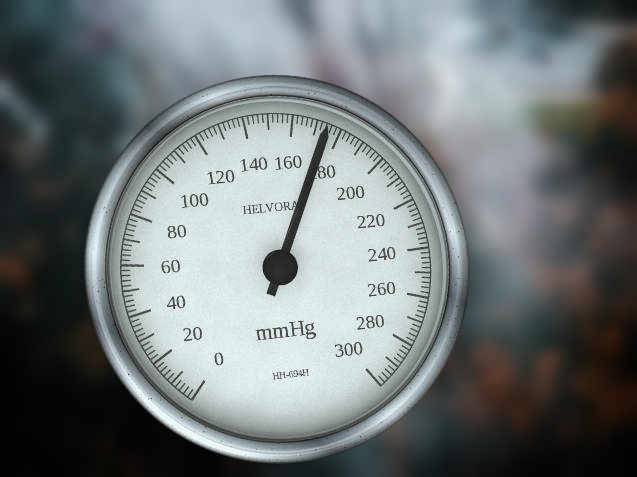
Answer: 174mmHg
